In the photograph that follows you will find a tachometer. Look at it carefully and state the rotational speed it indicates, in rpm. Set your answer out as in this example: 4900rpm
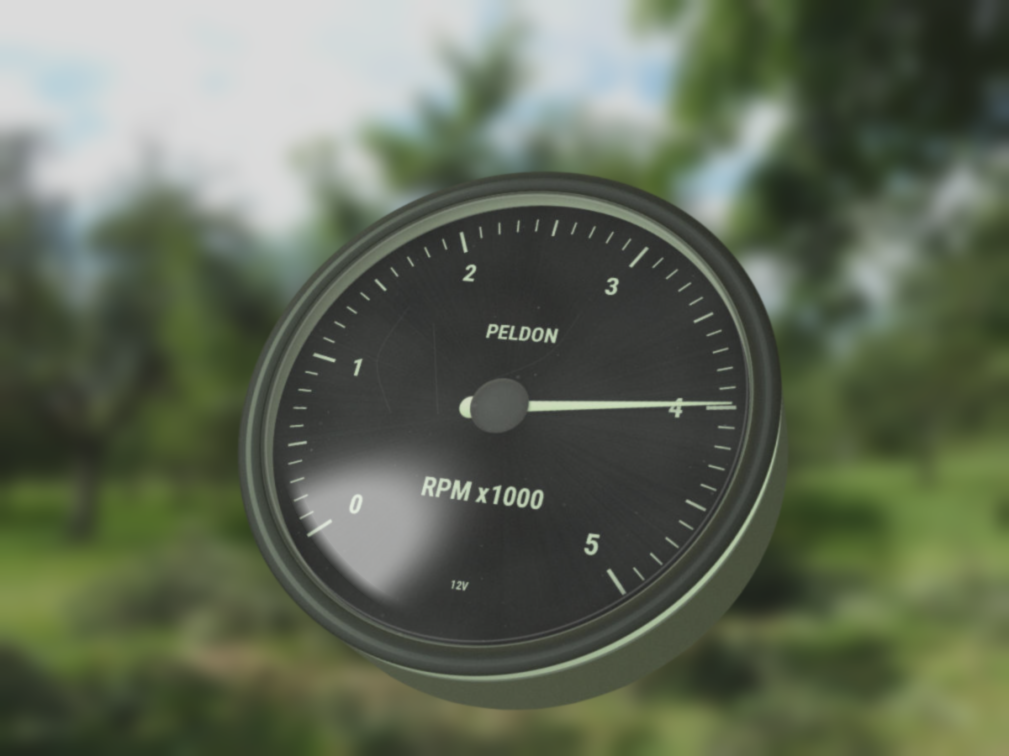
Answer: 4000rpm
